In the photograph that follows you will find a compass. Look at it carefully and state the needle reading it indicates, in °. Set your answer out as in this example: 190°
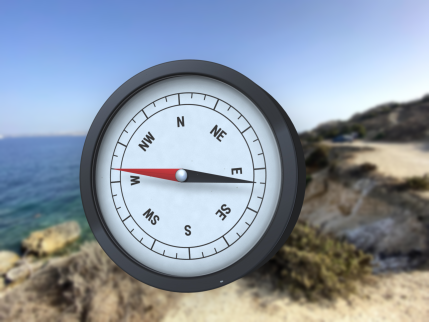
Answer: 280°
